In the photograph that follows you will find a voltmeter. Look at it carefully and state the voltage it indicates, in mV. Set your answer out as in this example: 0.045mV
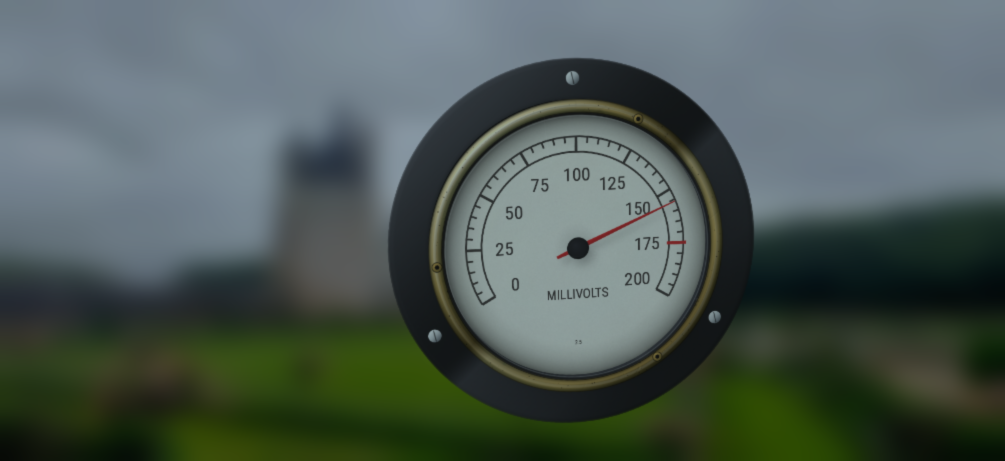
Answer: 155mV
